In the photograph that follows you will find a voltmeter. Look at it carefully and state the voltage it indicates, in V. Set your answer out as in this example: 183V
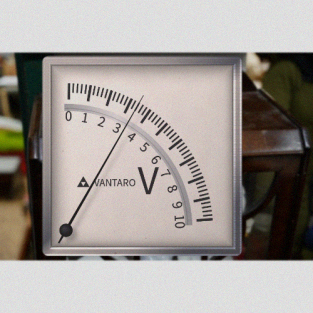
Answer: 3.4V
